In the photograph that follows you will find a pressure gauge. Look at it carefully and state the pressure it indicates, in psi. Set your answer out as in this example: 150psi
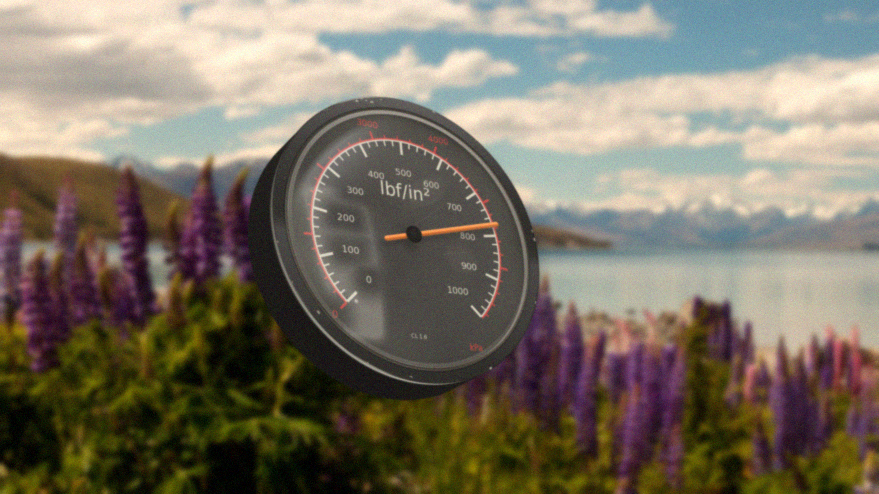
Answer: 780psi
